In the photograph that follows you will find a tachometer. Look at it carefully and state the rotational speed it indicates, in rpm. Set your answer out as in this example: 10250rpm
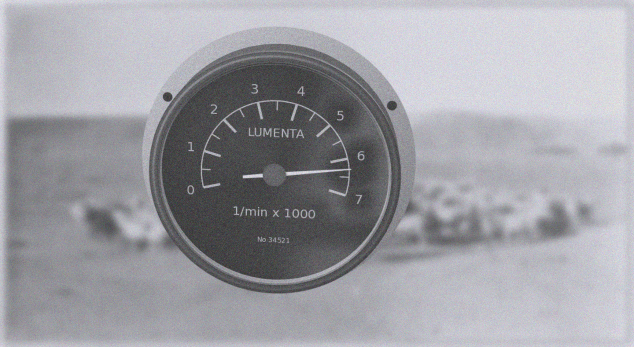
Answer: 6250rpm
